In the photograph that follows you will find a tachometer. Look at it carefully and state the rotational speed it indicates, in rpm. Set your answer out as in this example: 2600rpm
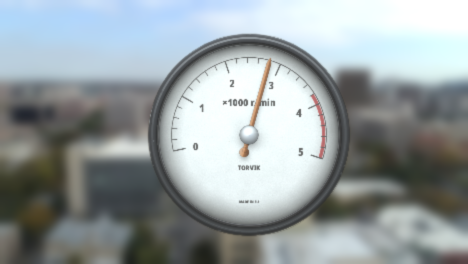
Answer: 2800rpm
